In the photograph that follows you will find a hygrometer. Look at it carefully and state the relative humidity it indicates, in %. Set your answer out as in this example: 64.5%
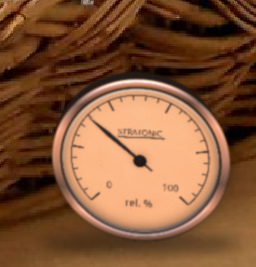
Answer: 32%
